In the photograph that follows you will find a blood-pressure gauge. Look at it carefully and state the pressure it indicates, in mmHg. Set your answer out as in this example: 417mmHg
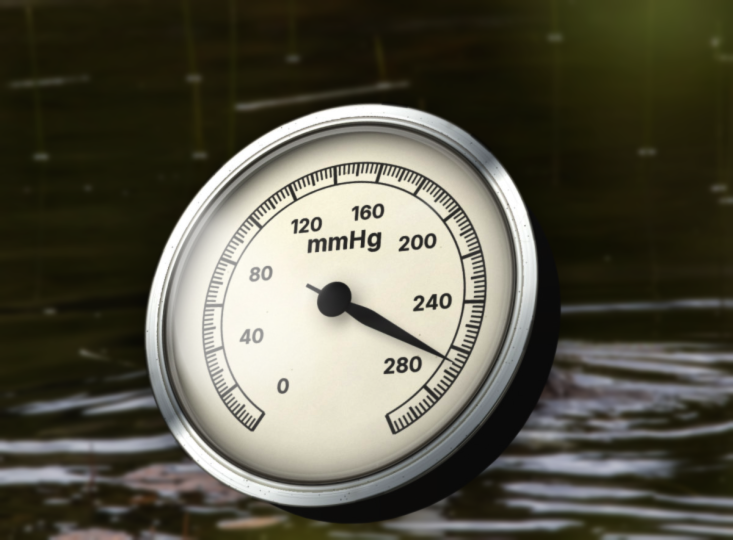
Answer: 266mmHg
